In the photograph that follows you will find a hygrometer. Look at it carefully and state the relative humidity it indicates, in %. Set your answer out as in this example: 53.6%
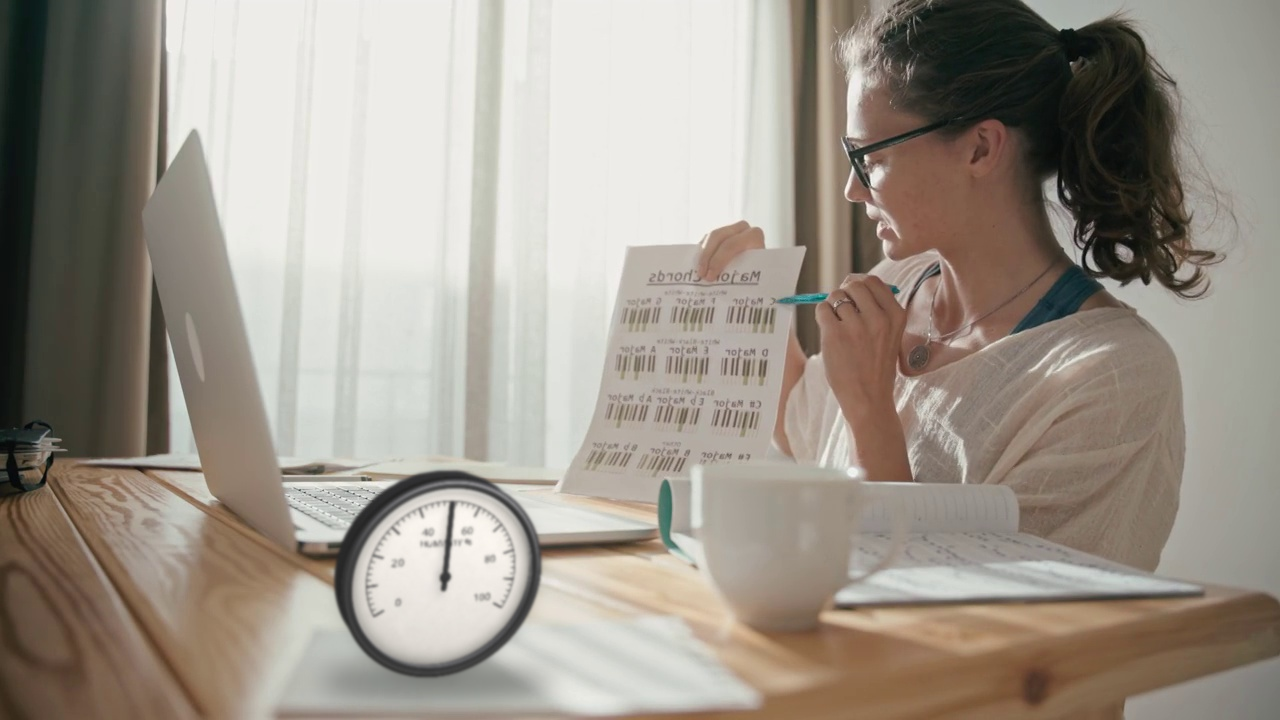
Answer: 50%
